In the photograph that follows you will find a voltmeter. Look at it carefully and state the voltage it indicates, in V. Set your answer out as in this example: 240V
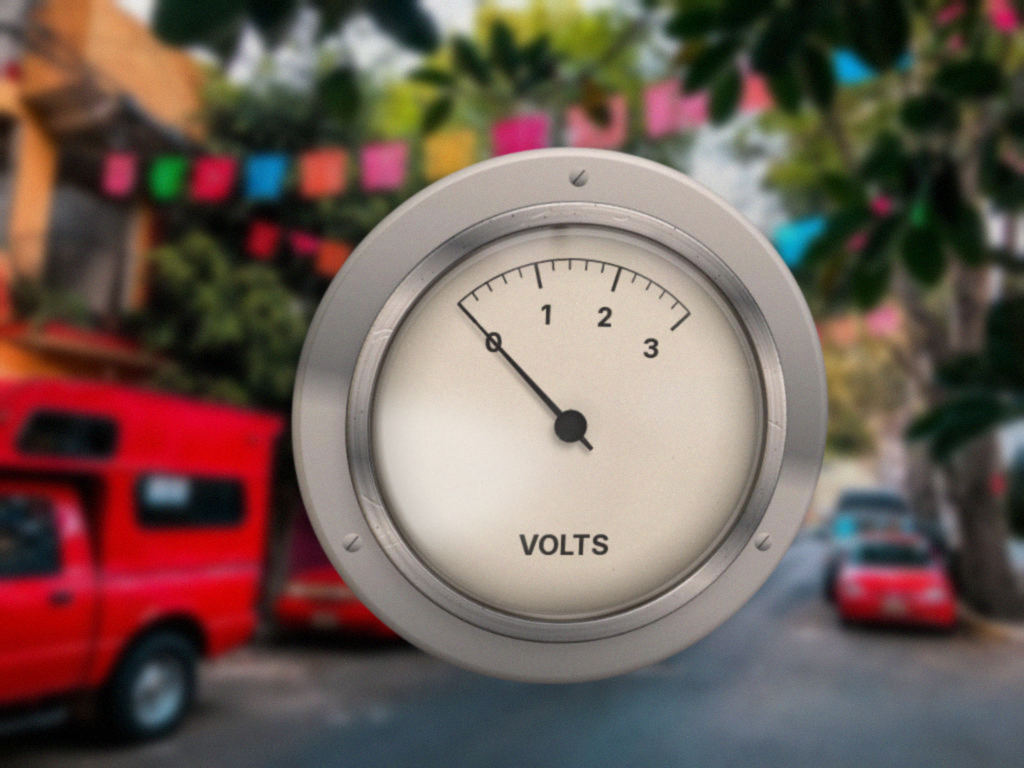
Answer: 0V
